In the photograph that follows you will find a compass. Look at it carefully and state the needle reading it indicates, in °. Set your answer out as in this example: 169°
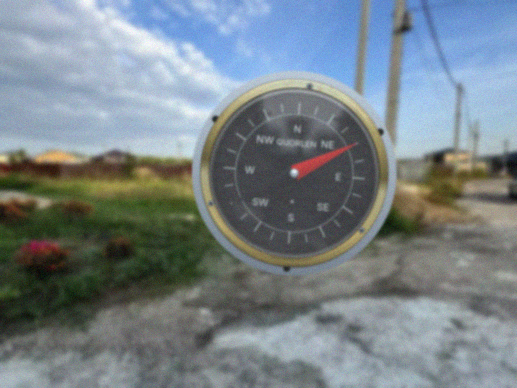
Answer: 60°
